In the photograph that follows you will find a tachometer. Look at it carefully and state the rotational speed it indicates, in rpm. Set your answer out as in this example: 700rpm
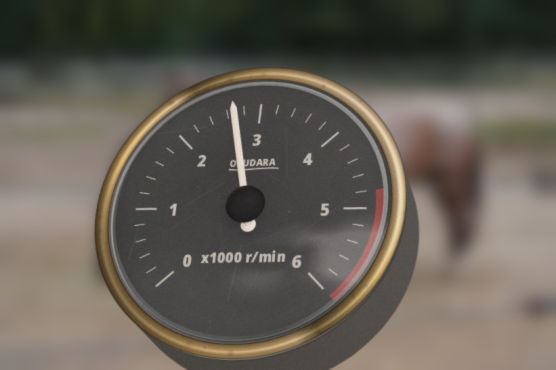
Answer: 2700rpm
